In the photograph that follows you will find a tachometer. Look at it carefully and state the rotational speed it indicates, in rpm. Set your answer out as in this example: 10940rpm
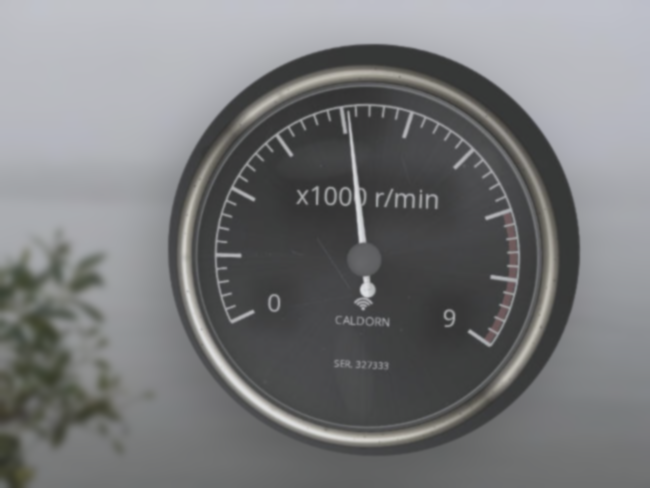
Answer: 4100rpm
